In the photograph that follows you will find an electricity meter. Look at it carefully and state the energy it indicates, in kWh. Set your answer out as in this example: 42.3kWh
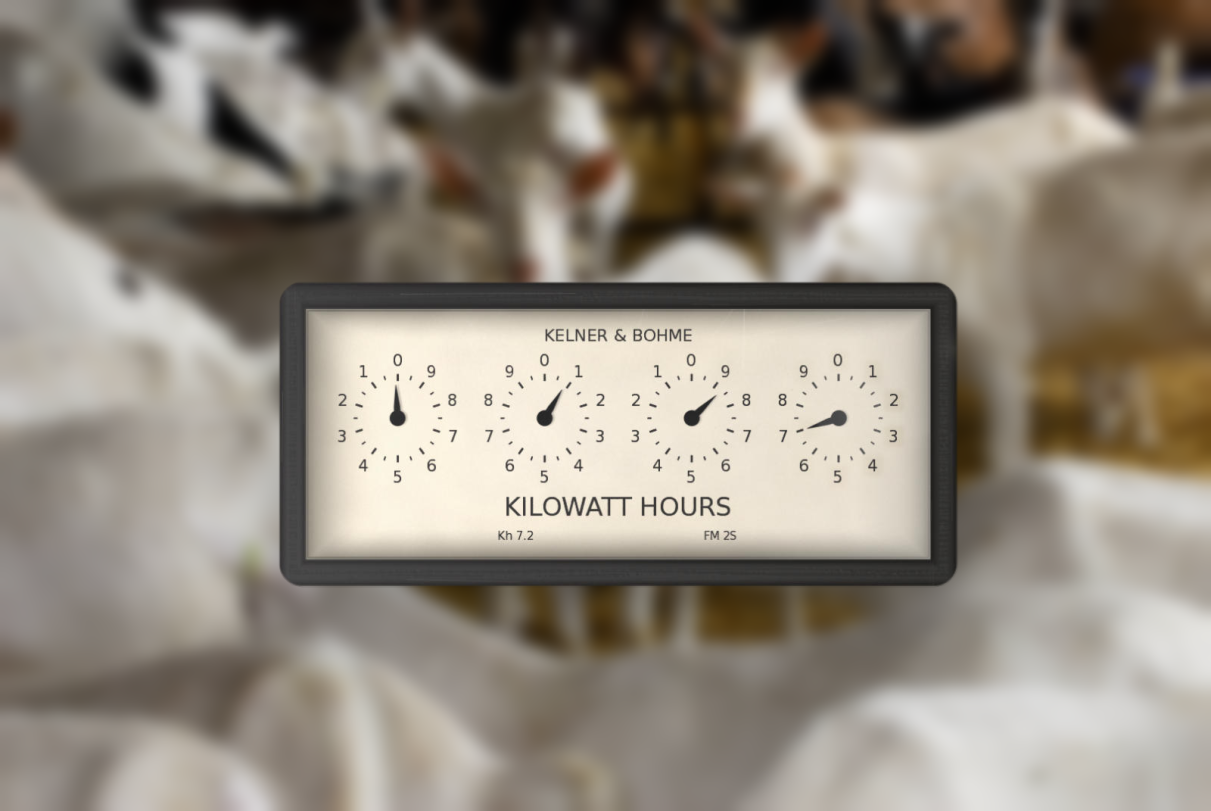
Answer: 87kWh
